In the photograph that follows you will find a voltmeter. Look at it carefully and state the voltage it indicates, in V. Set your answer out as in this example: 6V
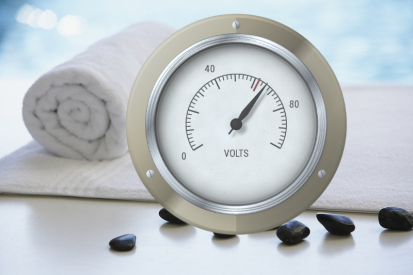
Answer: 66V
